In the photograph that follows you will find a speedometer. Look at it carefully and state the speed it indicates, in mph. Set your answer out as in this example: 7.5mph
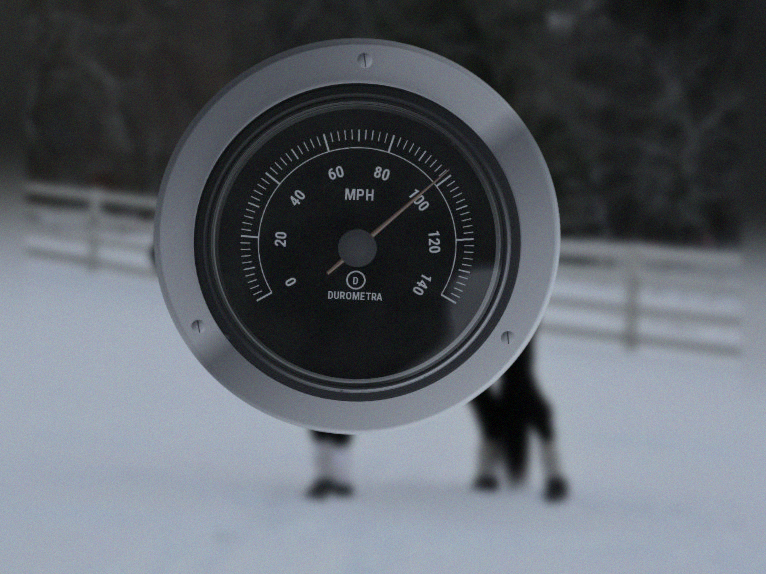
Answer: 98mph
